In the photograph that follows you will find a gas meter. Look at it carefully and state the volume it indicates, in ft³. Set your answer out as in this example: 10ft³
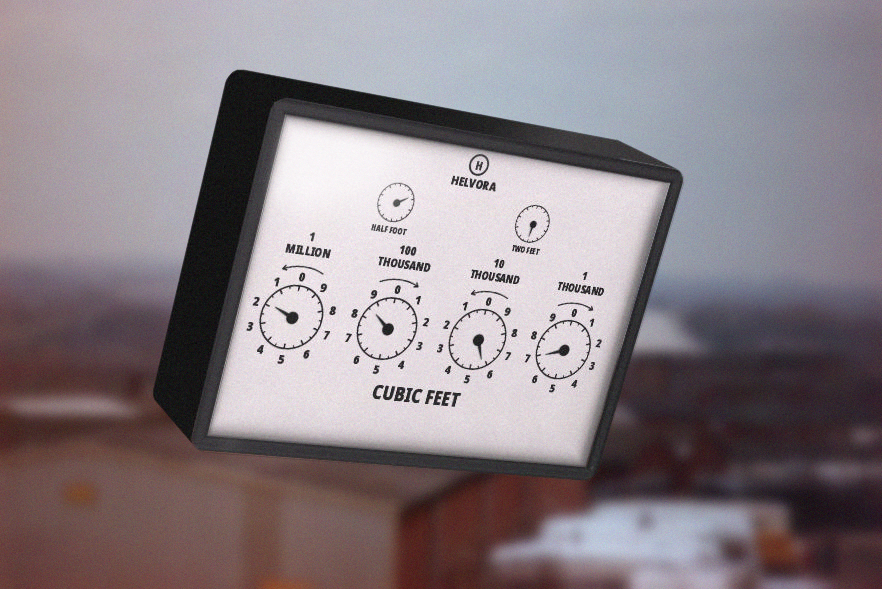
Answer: 185700ft³
